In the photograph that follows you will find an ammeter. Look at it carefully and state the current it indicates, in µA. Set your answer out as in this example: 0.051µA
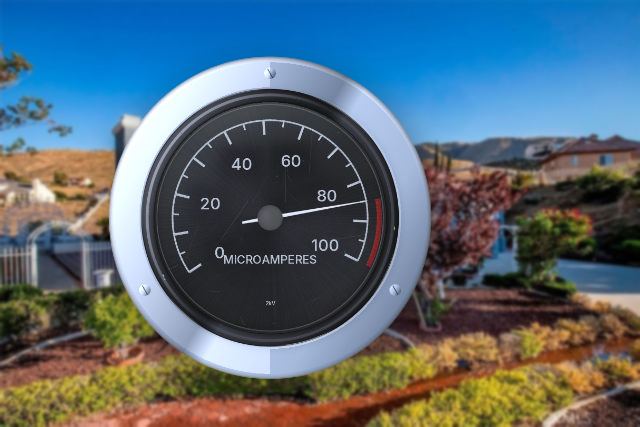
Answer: 85µA
